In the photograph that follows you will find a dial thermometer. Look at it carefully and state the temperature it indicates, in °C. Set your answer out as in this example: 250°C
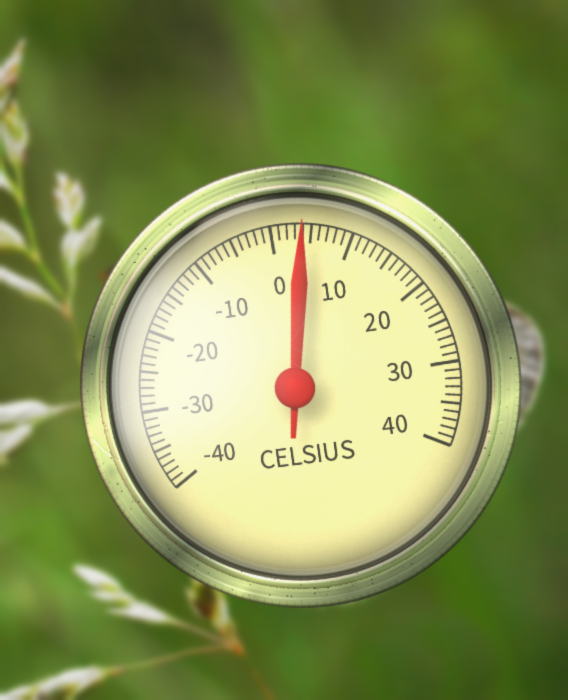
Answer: 4°C
